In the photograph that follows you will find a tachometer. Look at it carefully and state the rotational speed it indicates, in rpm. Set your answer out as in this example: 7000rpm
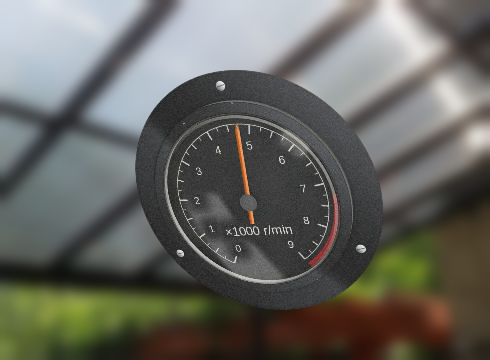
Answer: 4750rpm
